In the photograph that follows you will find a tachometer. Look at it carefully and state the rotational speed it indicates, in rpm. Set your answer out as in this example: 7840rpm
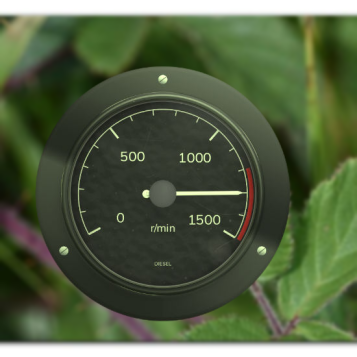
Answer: 1300rpm
